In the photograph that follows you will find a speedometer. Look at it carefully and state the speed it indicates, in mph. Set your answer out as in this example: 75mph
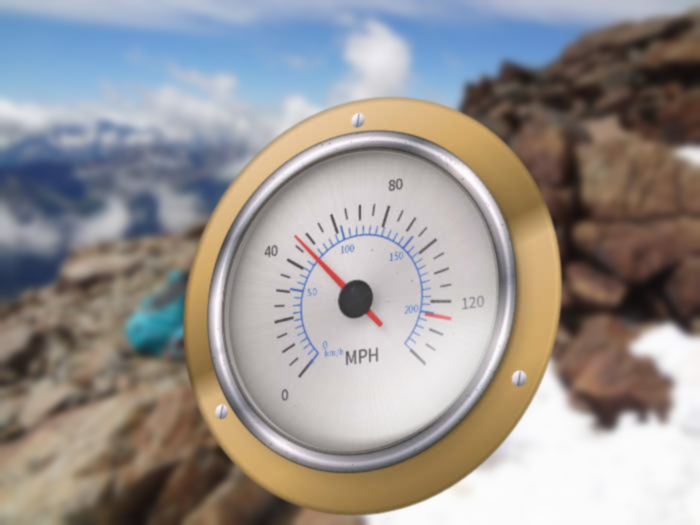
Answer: 47.5mph
